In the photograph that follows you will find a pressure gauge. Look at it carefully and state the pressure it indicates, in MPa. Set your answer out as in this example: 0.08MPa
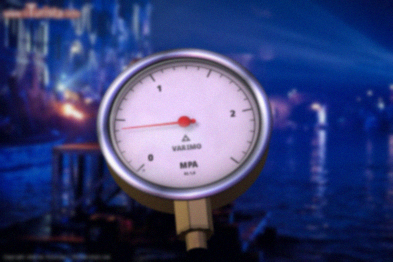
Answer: 0.4MPa
